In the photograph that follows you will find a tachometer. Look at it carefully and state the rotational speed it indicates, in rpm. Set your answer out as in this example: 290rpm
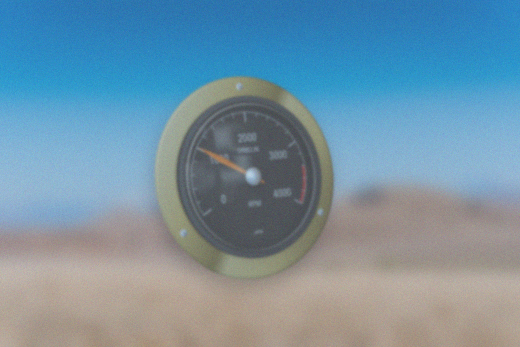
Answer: 1000rpm
